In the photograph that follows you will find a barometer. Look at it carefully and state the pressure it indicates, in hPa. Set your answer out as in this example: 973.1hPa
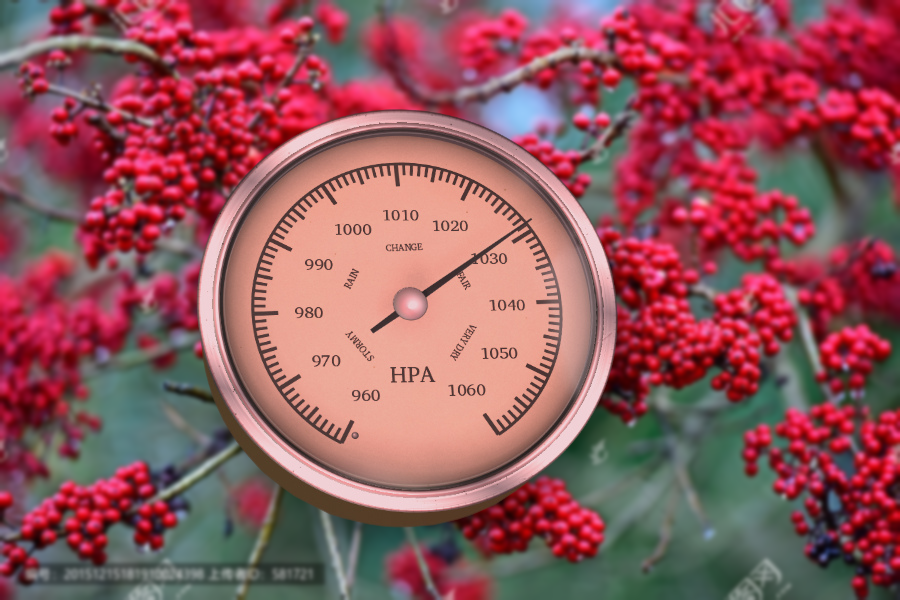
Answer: 1029hPa
